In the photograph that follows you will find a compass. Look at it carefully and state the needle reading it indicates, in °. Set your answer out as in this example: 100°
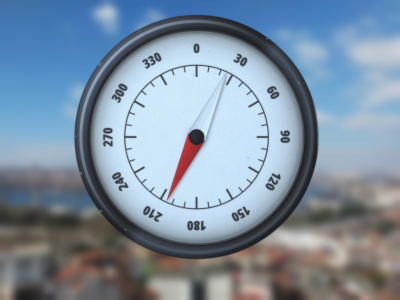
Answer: 205°
